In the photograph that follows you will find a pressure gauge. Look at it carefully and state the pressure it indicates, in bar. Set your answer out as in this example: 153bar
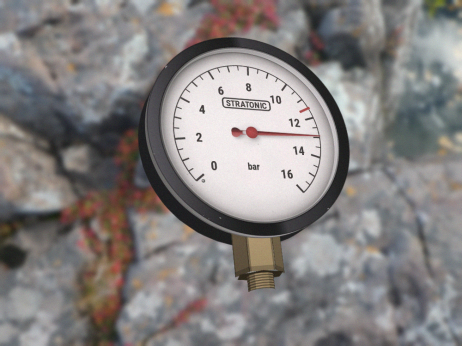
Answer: 13bar
